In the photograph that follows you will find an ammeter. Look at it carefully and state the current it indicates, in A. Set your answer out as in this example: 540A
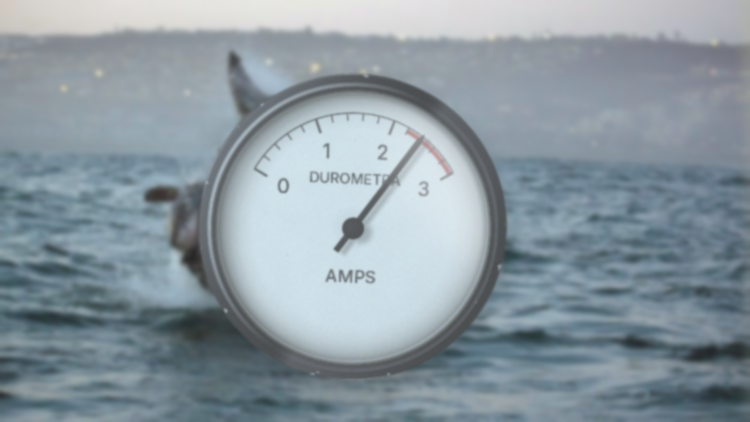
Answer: 2.4A
